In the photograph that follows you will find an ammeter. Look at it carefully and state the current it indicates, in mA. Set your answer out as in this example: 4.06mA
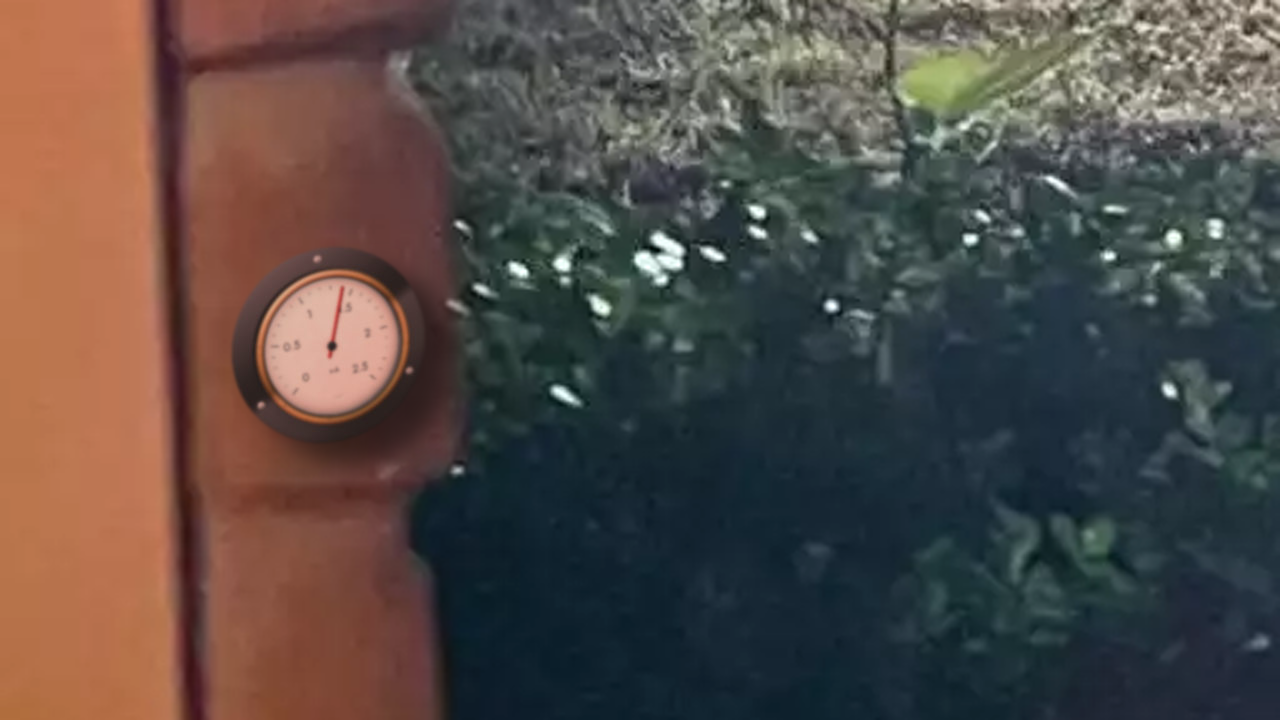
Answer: 1.4mA
